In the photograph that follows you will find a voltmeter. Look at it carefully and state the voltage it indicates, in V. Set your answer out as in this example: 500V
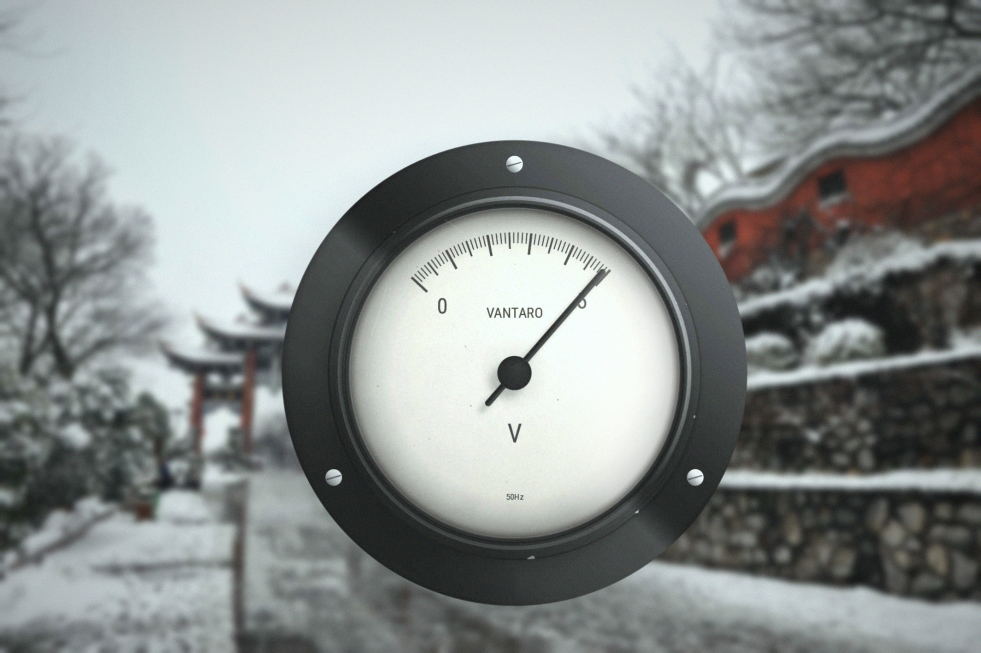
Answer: 4.9V
